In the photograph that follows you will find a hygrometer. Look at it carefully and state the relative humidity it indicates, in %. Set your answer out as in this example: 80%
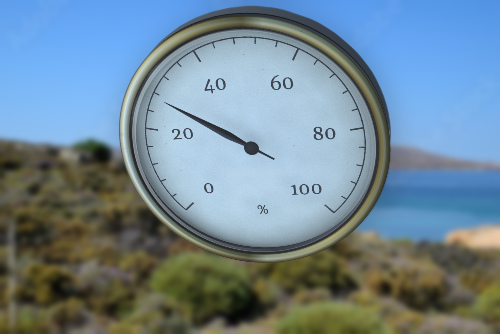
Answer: 28%
